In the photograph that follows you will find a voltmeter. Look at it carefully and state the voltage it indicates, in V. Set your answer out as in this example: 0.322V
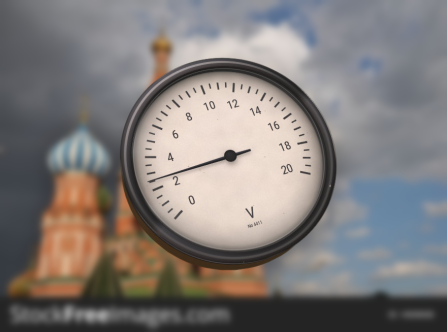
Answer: 2.5V
